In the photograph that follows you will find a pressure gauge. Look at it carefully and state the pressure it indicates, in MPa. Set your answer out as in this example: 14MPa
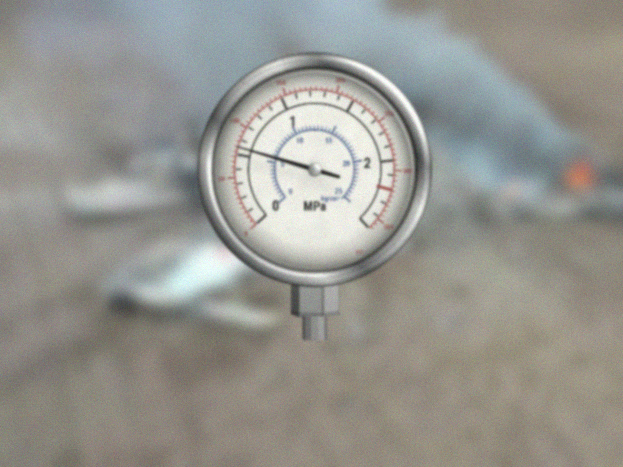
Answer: 0.55MPa
